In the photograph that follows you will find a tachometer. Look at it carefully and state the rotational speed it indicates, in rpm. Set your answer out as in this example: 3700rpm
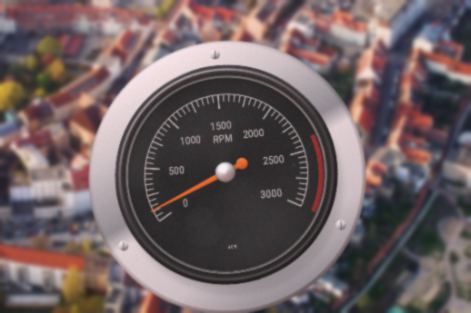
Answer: 100rpm
